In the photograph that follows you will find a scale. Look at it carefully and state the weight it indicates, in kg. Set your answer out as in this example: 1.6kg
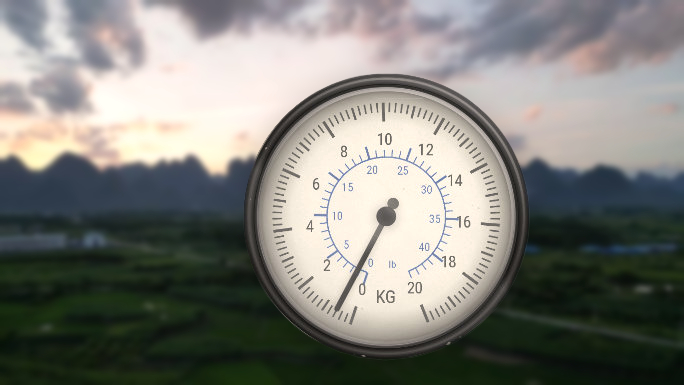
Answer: 0.6kg
